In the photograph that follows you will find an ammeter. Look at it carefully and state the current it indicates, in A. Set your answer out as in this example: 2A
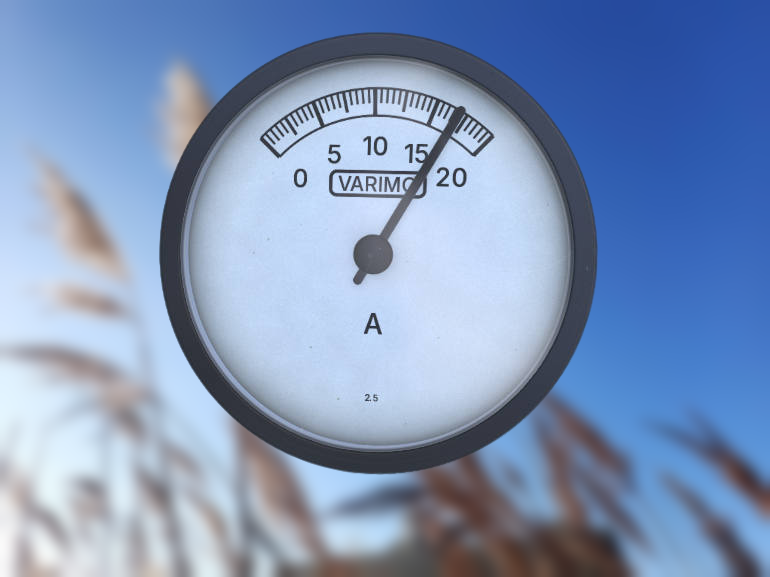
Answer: 17A
